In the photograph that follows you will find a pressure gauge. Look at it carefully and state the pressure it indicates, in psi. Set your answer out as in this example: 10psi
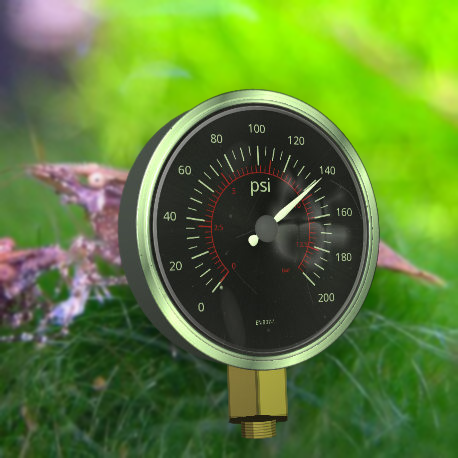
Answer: 140psi
